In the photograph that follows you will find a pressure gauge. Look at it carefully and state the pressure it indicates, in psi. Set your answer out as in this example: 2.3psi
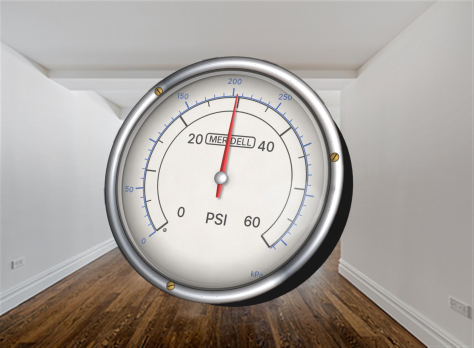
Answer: 30psi
